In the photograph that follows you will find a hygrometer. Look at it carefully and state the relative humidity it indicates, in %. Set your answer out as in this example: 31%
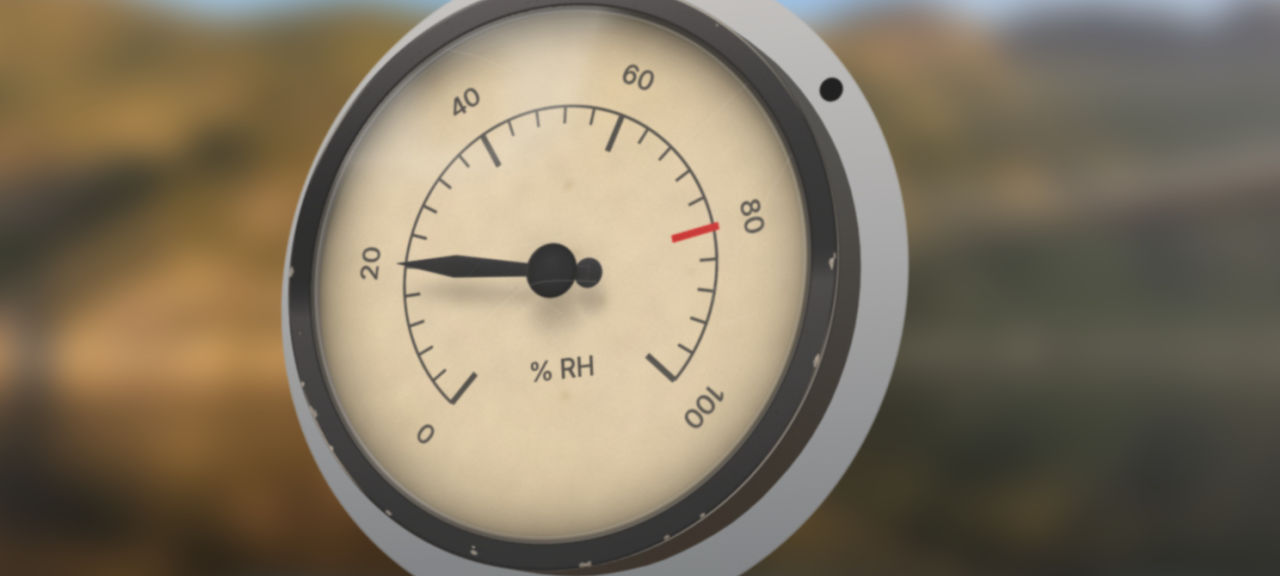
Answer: 20%
